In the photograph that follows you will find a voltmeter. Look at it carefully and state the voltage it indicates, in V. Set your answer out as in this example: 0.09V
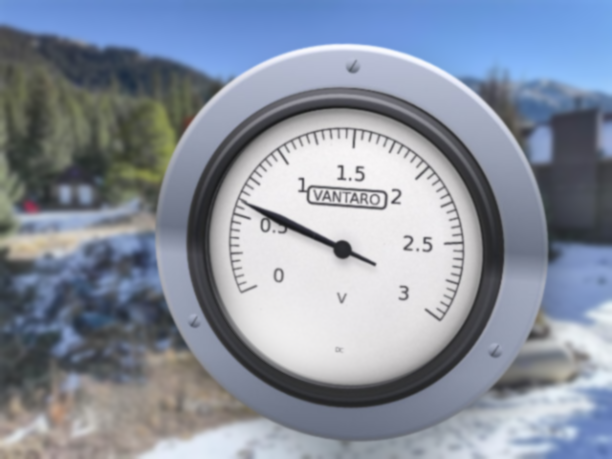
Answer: 0.6V
